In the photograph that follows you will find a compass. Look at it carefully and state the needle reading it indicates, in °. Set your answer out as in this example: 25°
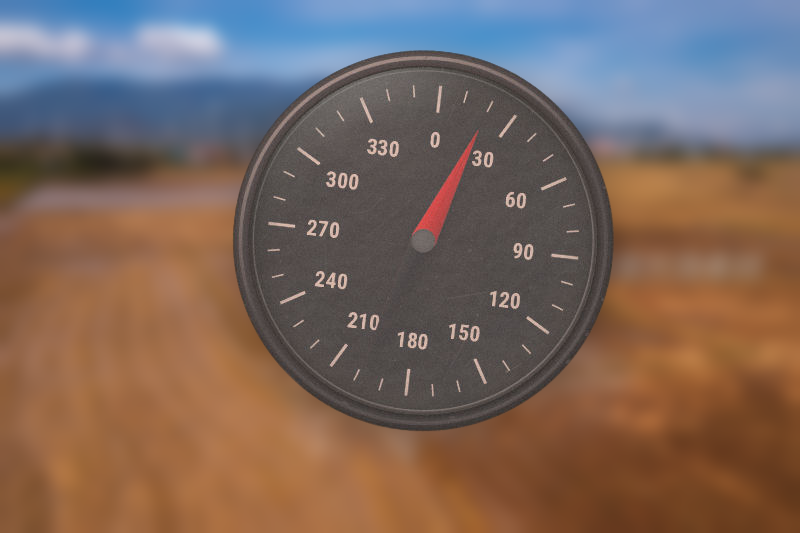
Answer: 20°
